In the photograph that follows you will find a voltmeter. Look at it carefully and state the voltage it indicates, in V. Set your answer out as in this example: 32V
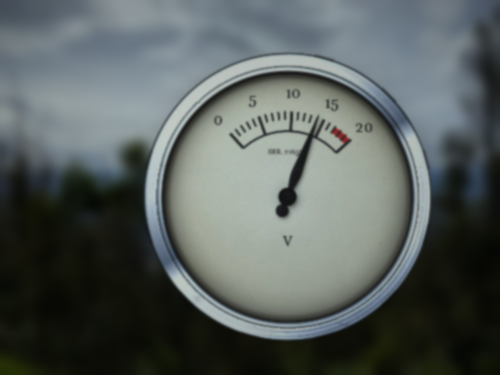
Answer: 14V
